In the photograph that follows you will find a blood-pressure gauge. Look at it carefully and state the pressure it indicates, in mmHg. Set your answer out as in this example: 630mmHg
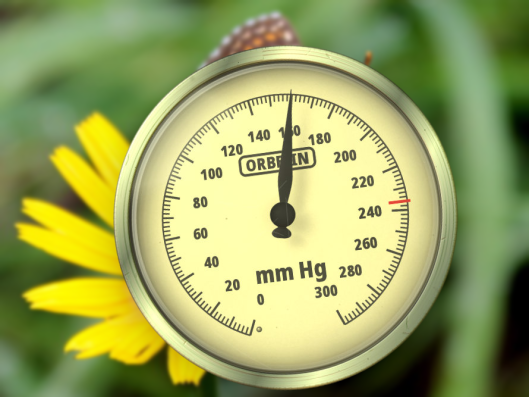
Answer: 160mmHg
